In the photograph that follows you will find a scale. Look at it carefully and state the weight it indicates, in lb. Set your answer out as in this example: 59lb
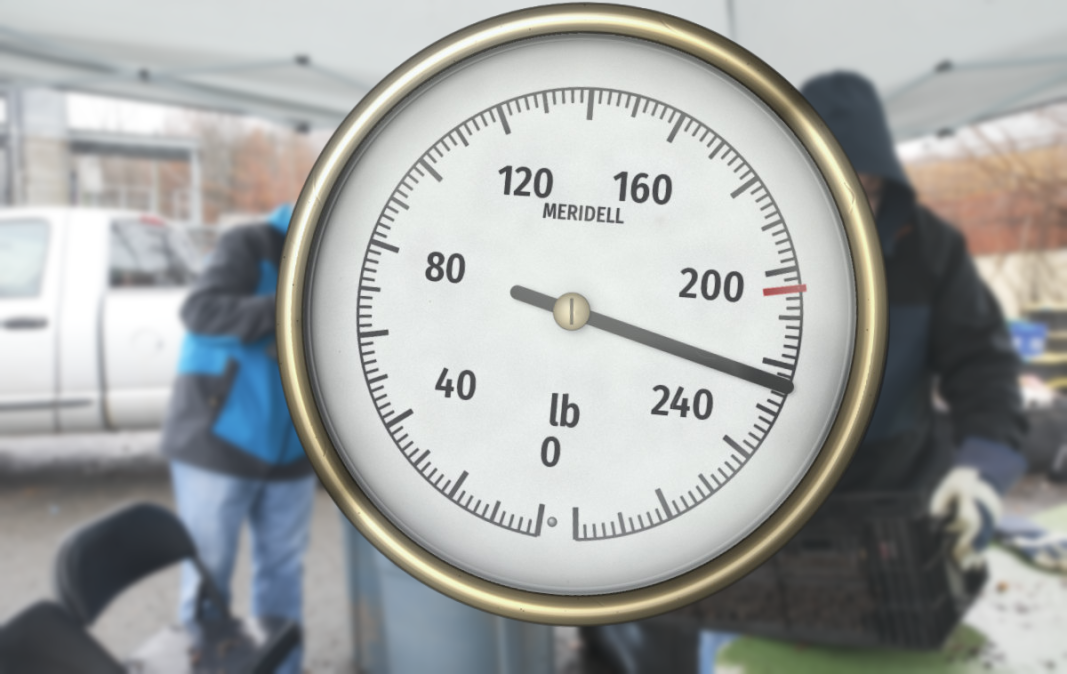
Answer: 224lb
